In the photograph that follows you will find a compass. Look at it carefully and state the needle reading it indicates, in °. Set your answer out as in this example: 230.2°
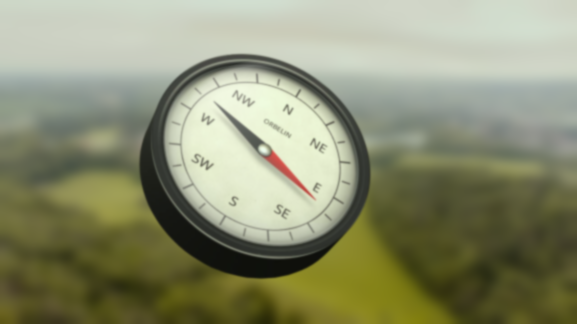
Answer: 105°
